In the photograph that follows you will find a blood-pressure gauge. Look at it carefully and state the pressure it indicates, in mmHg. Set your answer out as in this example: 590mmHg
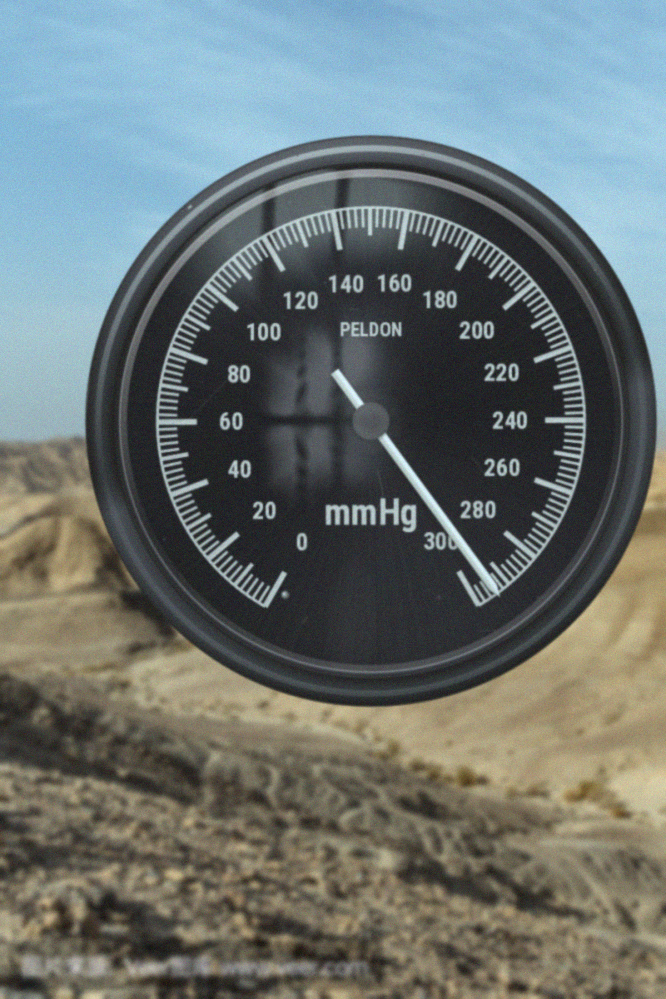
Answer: 294mmHg
